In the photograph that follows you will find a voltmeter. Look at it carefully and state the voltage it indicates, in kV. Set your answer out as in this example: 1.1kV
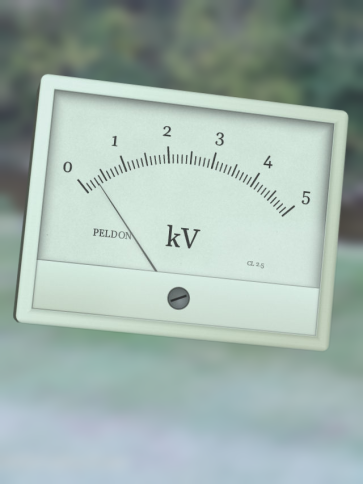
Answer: 0.3kV
